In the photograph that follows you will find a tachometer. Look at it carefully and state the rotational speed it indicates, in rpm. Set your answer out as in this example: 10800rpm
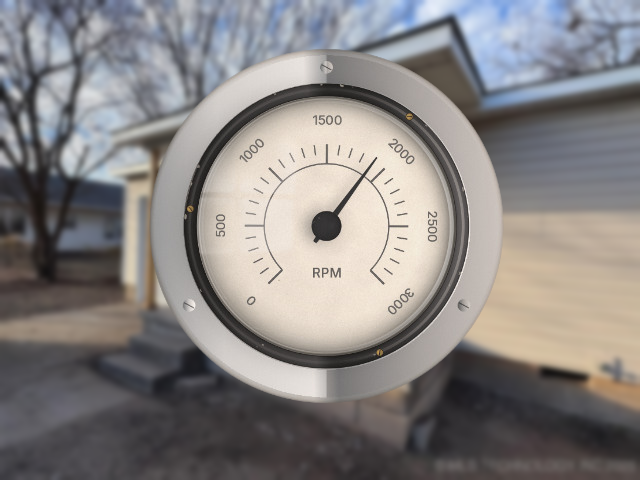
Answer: 1900rpm
